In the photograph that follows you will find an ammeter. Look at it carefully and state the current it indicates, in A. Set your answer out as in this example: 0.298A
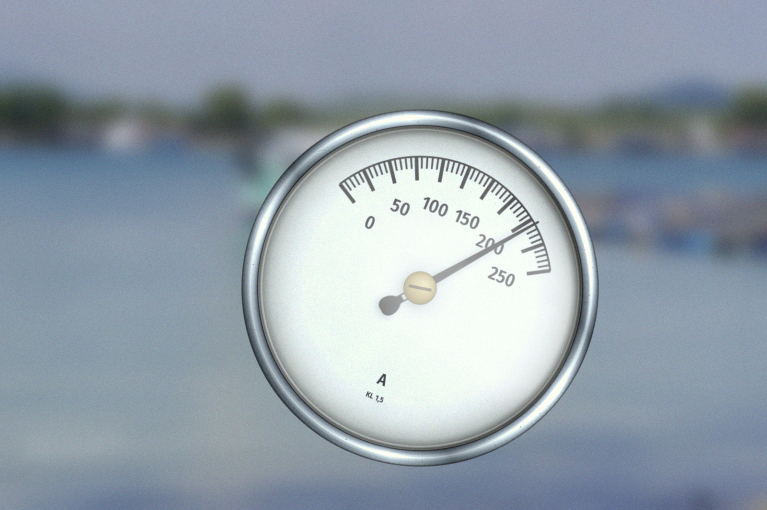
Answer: 205A
